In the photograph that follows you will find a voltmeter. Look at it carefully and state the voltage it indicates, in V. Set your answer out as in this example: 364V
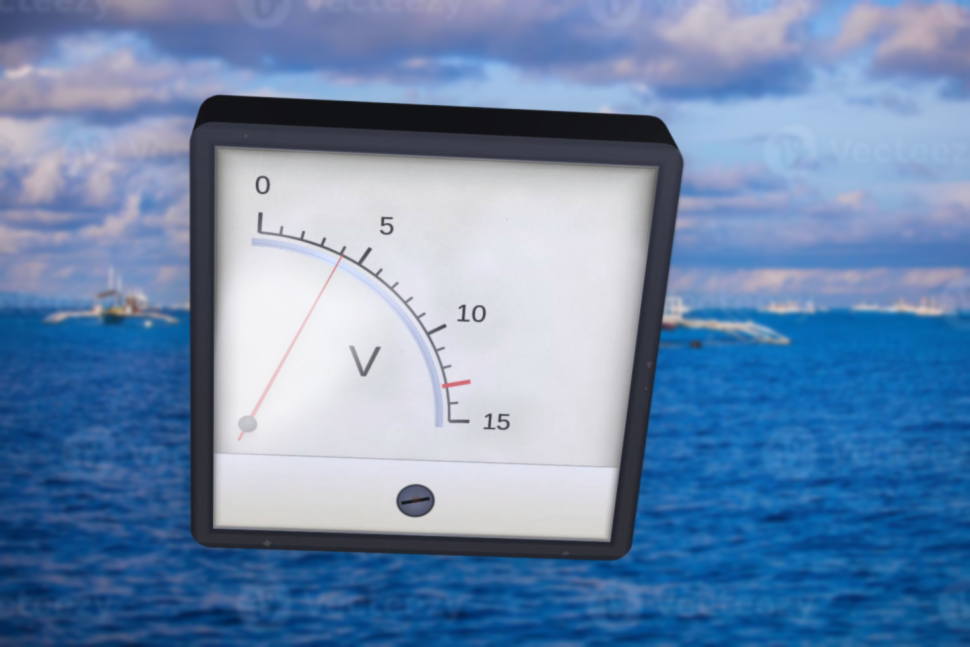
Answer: 4V
